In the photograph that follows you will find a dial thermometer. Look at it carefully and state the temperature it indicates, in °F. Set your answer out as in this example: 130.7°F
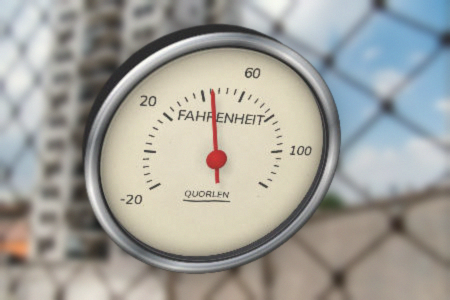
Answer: 44°F
